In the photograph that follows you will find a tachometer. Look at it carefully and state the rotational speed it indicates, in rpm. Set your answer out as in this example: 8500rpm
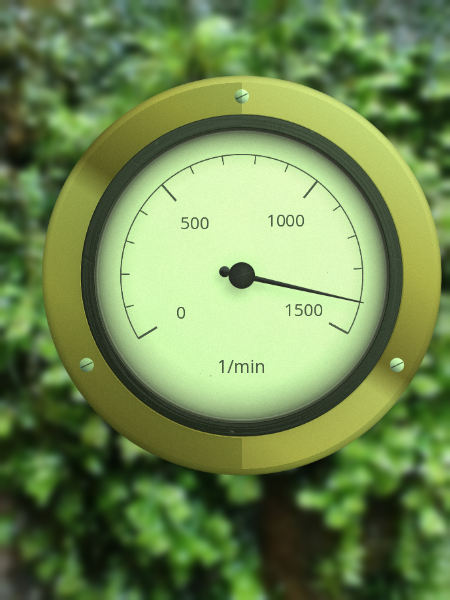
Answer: 1400rpm
